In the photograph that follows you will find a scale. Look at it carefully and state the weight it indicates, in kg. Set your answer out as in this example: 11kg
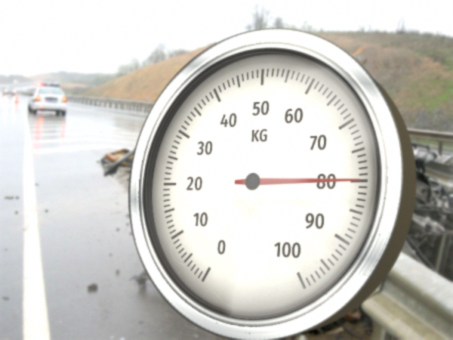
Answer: 80kg
